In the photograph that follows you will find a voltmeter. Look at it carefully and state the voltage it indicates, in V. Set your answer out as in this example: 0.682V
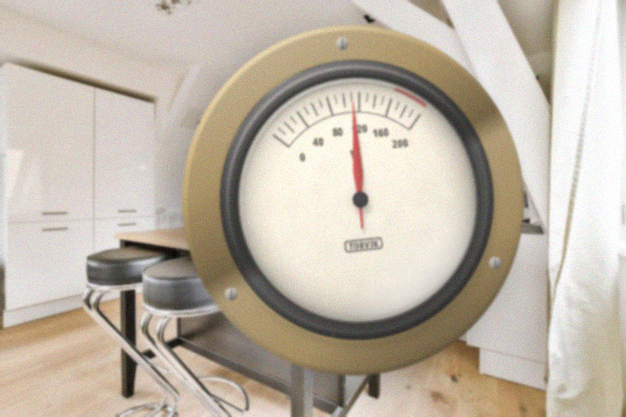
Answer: 110V
